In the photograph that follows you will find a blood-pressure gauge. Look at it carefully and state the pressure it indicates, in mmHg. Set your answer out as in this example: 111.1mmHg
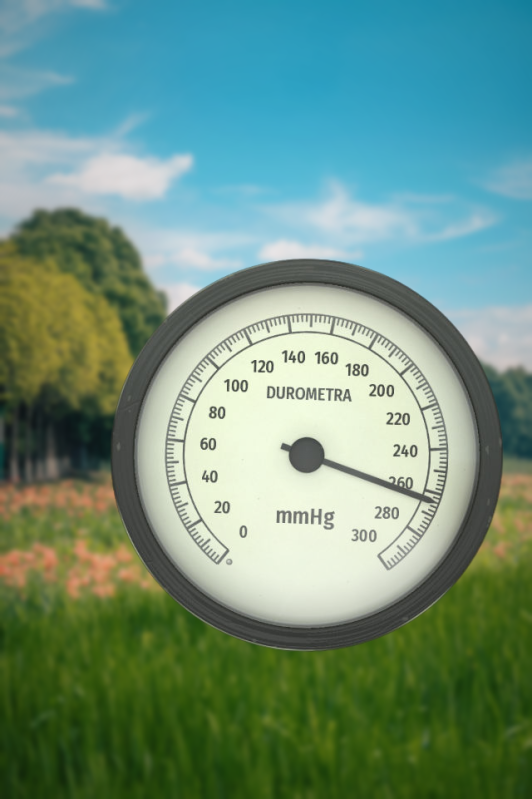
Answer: 264mmHg
